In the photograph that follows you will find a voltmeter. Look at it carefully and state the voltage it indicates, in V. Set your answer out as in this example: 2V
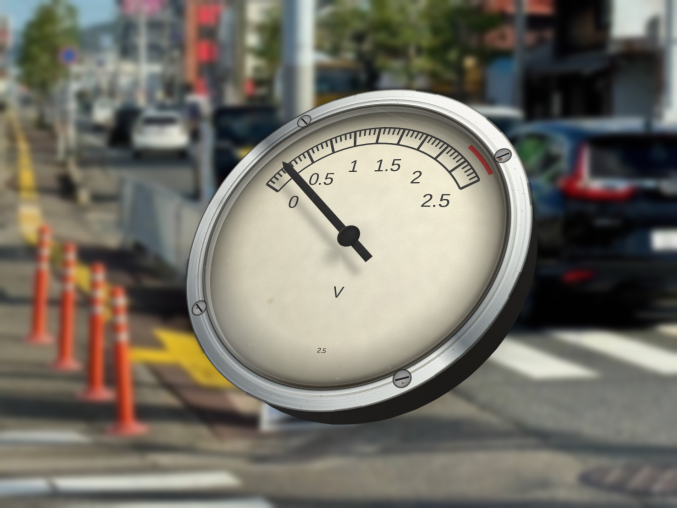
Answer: 0.25V
